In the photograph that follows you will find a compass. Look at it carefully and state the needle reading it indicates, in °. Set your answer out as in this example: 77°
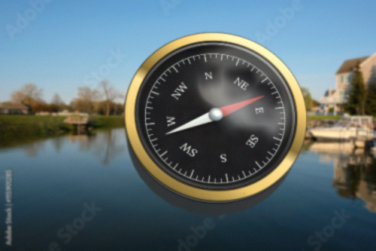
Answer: 75°
